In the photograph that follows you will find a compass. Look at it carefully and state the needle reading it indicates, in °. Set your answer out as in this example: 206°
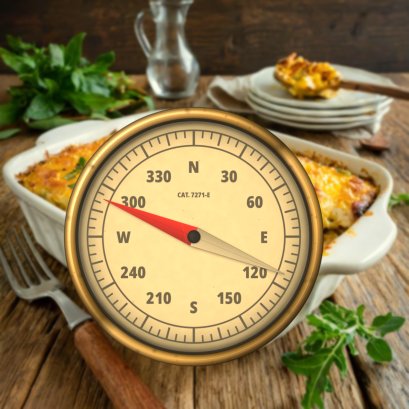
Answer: 292.5°
